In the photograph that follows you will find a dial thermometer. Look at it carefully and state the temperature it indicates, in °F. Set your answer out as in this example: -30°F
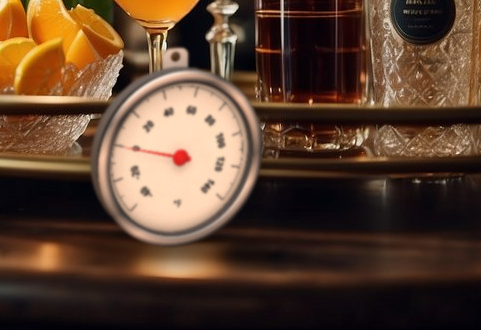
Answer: 0°F
